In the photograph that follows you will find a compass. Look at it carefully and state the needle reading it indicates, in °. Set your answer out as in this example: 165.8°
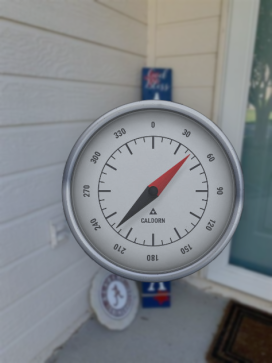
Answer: 45°
